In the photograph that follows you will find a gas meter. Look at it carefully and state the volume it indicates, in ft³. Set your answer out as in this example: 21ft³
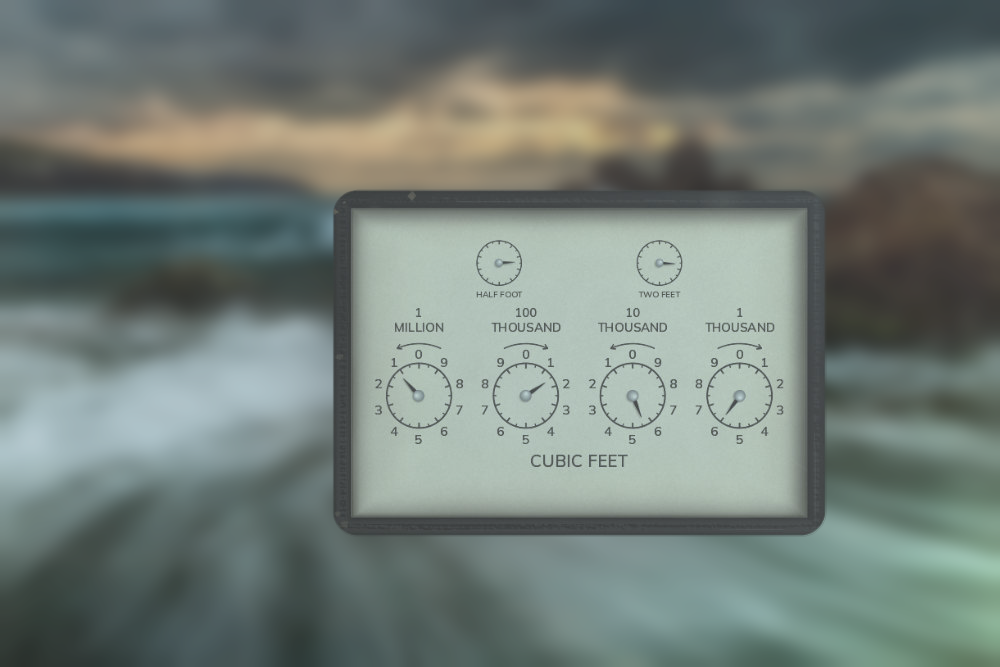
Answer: 115600ft³
